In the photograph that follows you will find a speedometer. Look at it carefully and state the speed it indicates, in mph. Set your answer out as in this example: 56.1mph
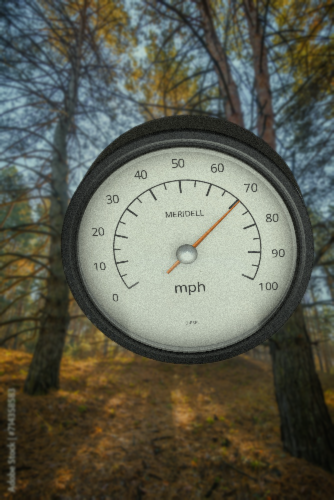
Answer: 70mph
